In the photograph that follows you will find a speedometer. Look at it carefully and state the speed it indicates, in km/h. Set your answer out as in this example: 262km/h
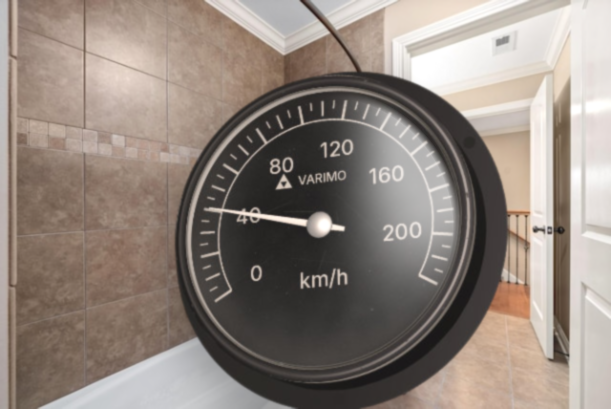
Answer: 40km/h
